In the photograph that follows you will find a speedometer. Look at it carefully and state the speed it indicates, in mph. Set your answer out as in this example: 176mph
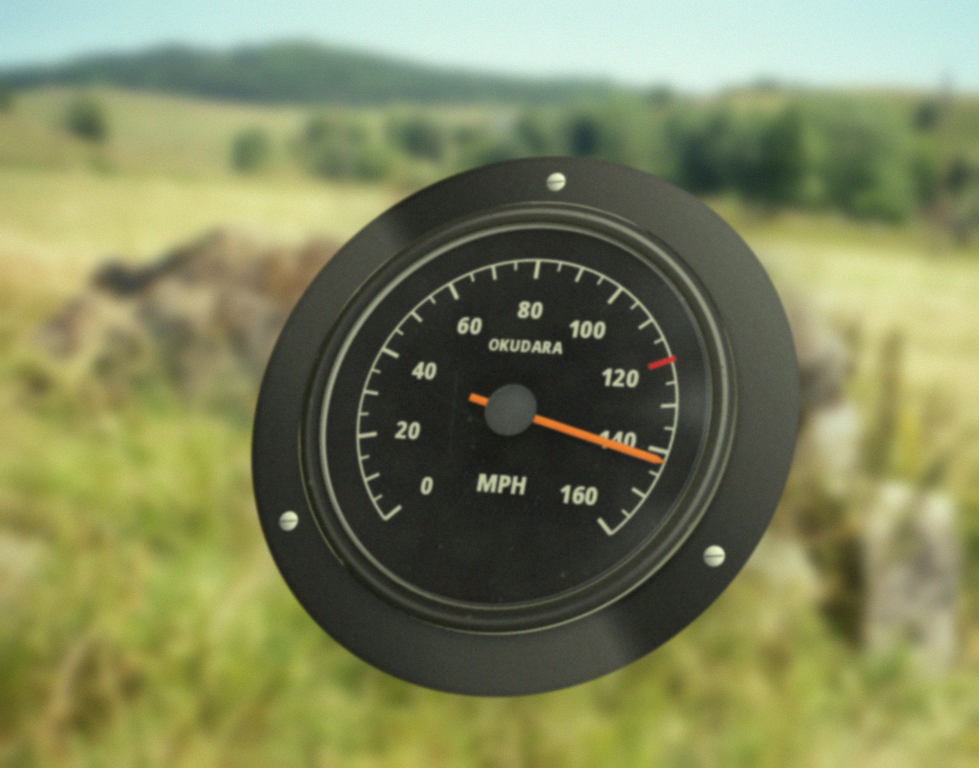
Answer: 142.5mph
